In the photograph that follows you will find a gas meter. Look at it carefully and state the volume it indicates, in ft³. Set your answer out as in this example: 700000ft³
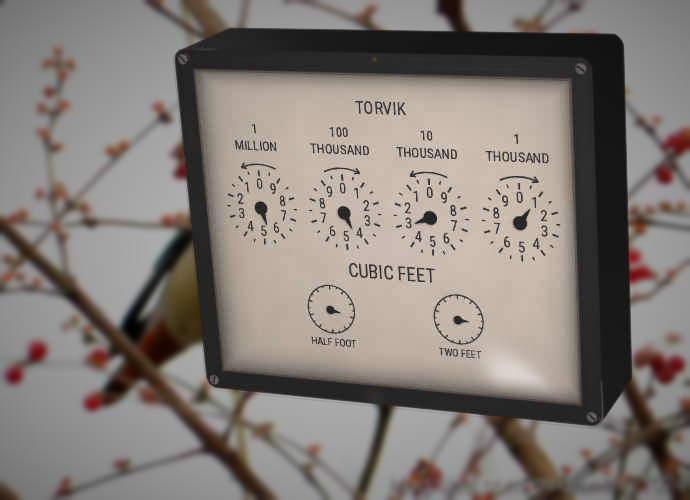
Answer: 543100ft³
